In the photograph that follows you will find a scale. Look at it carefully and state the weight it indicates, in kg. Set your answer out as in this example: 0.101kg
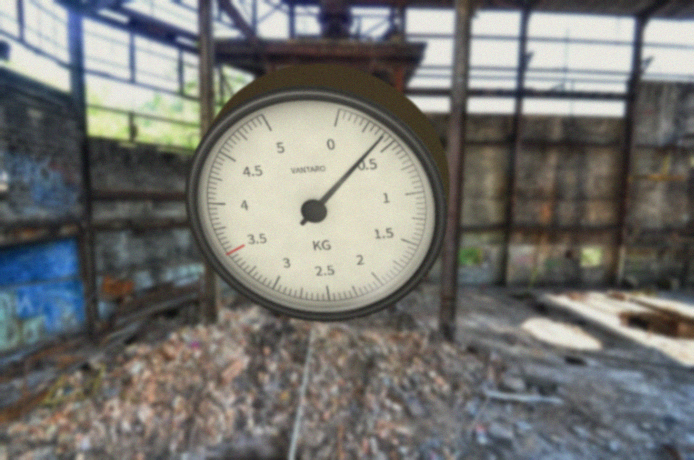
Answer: 0.4kg
